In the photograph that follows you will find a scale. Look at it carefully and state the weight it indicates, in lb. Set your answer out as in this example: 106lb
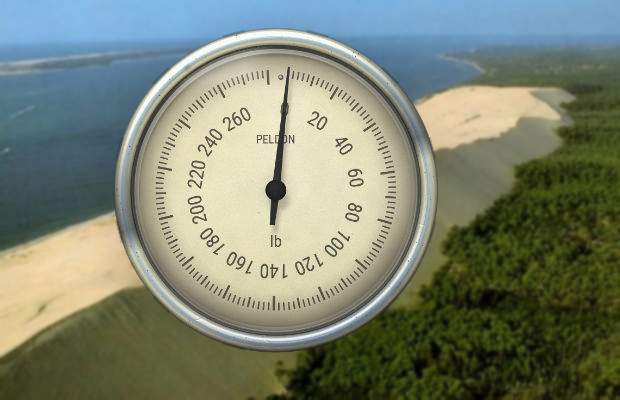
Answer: 0lb
